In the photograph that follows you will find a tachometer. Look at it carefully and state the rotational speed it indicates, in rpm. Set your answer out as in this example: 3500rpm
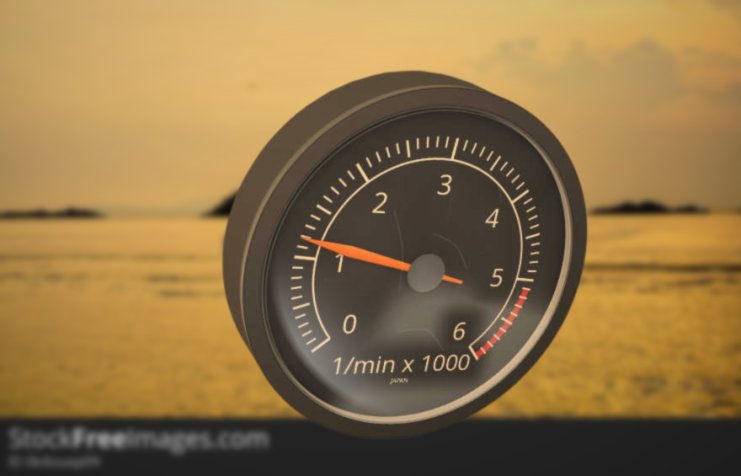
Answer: 1200rpm
